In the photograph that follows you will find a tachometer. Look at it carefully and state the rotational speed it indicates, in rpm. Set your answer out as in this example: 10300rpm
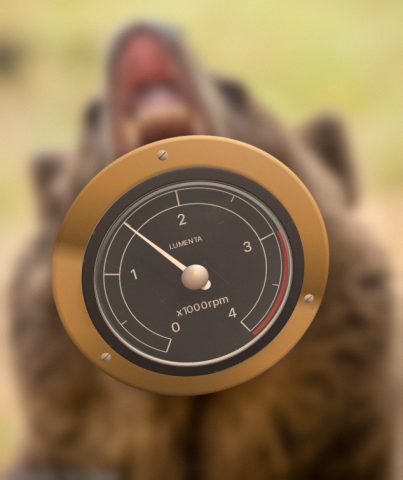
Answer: 1500rpm
